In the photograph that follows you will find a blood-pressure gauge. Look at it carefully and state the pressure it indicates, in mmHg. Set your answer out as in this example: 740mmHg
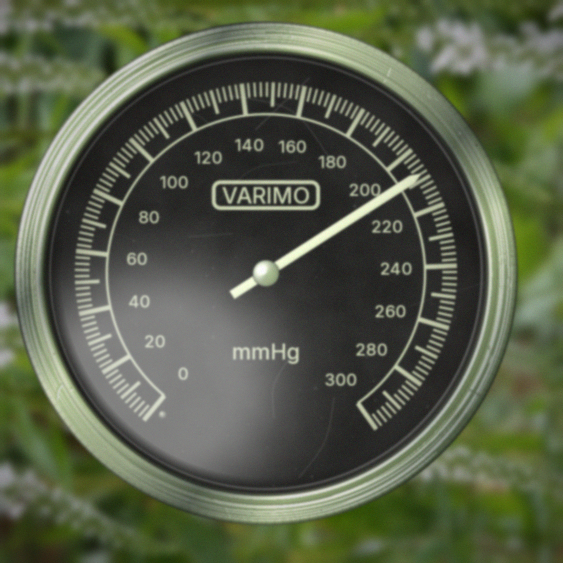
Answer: 208mmHg
